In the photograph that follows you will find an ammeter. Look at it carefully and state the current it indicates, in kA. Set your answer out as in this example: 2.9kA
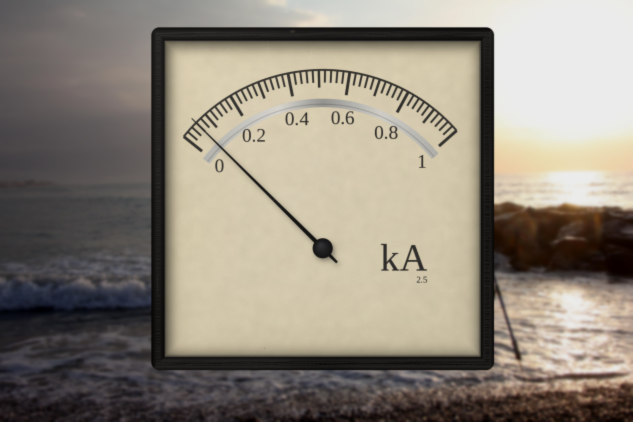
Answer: 0.06kA
